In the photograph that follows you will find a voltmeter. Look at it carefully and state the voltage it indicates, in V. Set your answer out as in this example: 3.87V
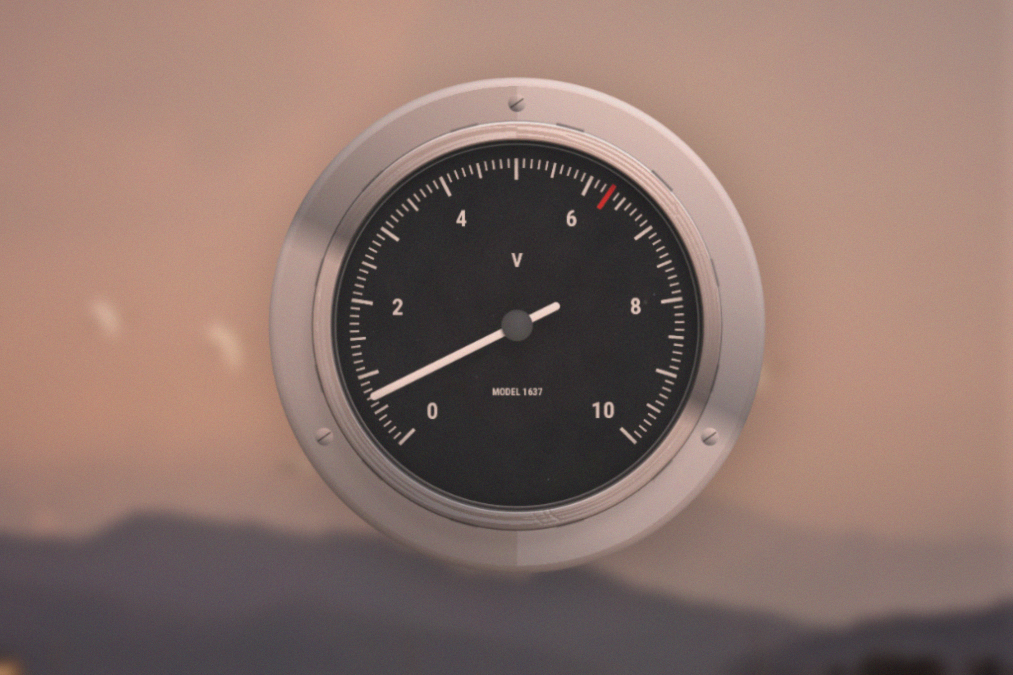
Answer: 0.7V
